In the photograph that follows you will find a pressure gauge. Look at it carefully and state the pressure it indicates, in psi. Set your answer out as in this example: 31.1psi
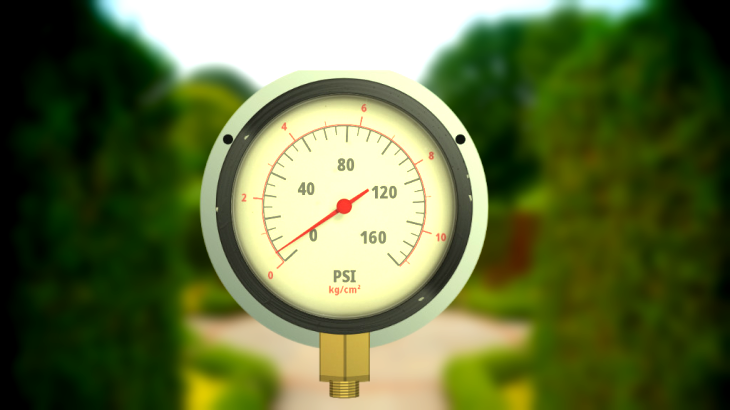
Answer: 5psi
